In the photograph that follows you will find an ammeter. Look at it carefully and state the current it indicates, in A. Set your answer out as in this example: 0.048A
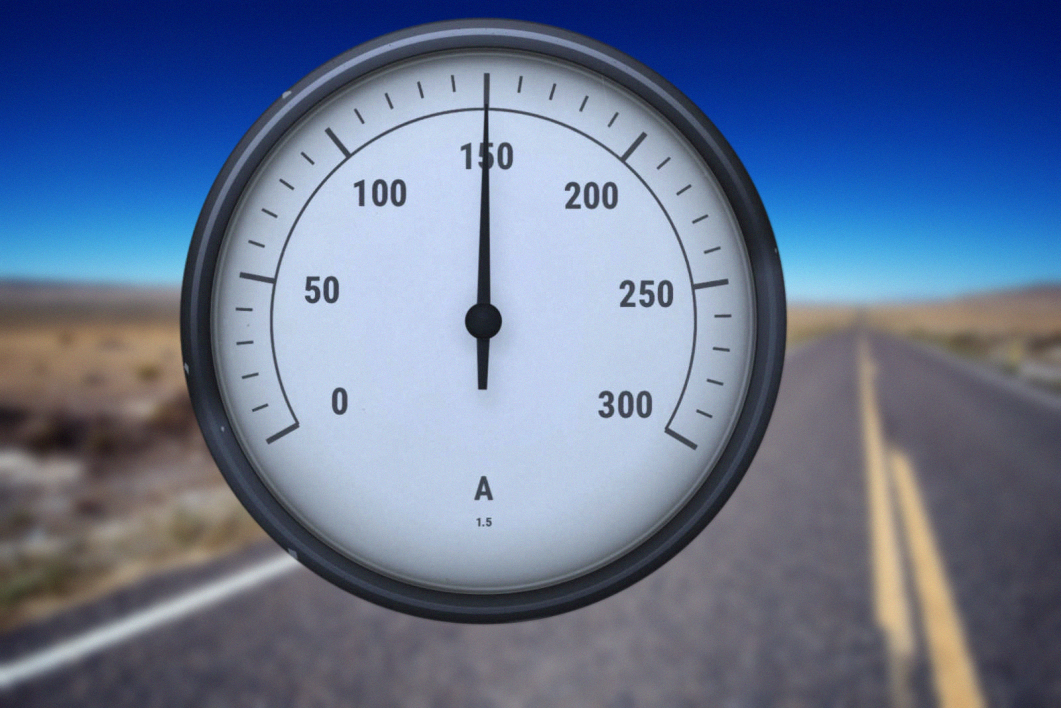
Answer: 150A
